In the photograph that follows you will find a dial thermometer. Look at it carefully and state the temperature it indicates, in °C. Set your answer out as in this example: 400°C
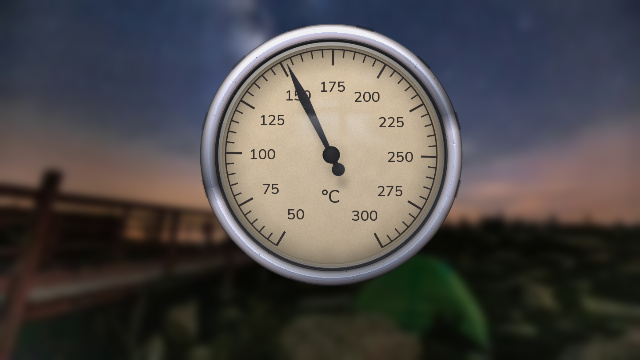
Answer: 152.5°C
